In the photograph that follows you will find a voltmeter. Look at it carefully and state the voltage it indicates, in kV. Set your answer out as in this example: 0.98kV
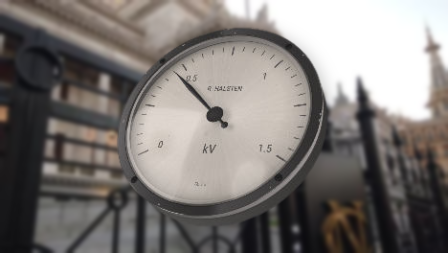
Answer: 0.45kV
